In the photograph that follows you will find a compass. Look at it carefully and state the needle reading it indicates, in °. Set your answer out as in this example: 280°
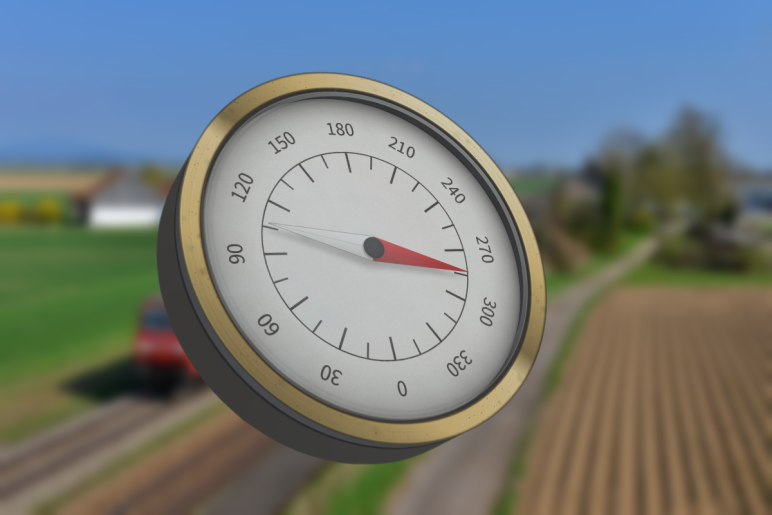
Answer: 285°
